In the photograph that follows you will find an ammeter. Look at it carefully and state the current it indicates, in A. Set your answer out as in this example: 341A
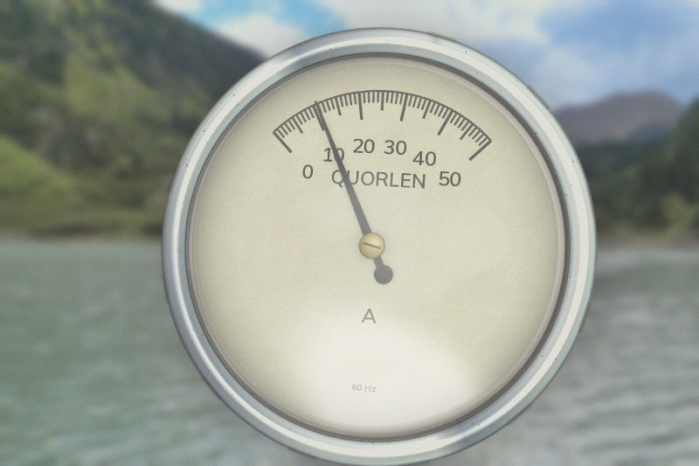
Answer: 11A
